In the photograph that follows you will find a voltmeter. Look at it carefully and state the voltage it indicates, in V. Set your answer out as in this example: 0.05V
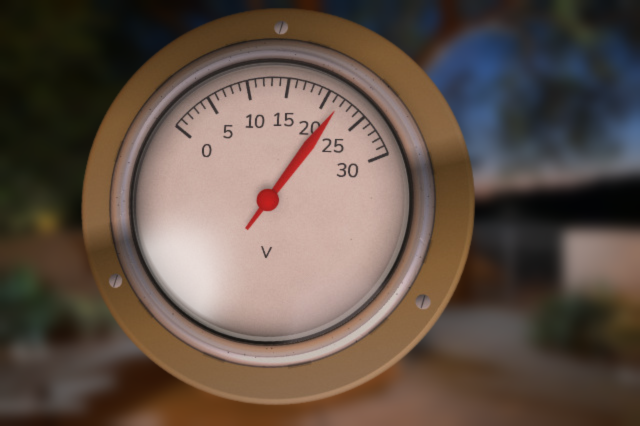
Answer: 22V
